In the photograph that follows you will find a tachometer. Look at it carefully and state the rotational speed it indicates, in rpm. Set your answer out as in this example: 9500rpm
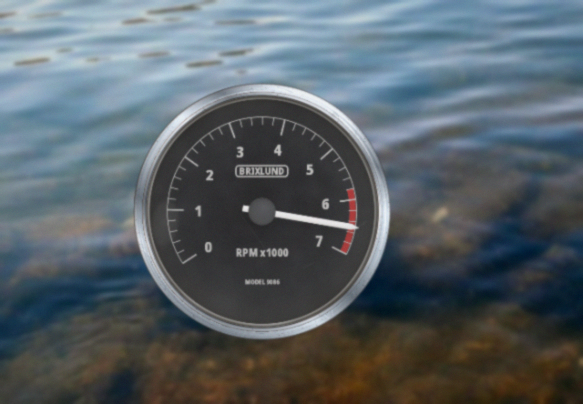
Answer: 6500rpm
